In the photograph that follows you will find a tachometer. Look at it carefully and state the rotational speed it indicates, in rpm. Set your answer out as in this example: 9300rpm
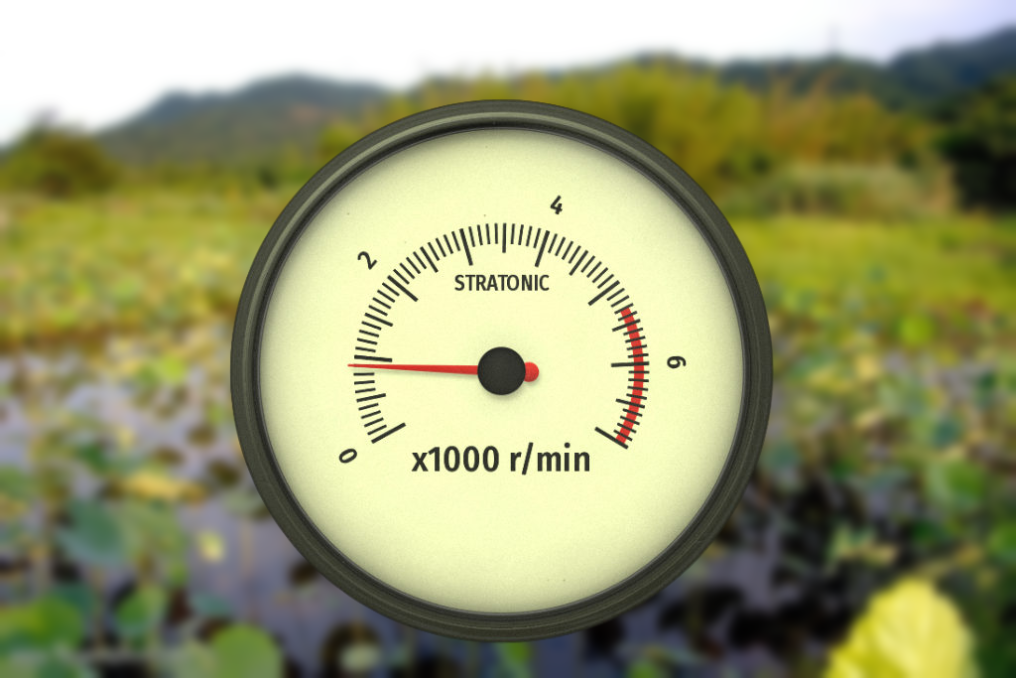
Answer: 900rpm
